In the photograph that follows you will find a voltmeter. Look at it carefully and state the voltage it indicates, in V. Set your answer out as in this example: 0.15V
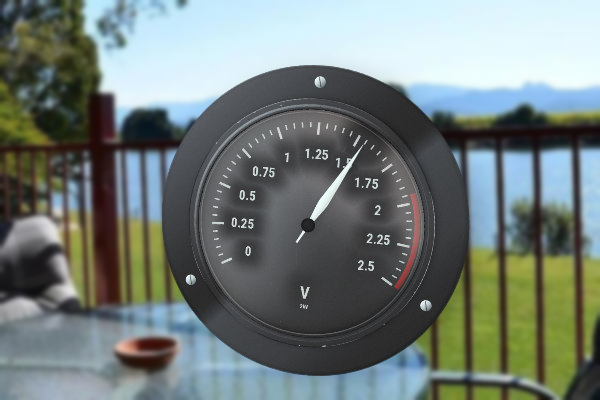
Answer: 1.55V
